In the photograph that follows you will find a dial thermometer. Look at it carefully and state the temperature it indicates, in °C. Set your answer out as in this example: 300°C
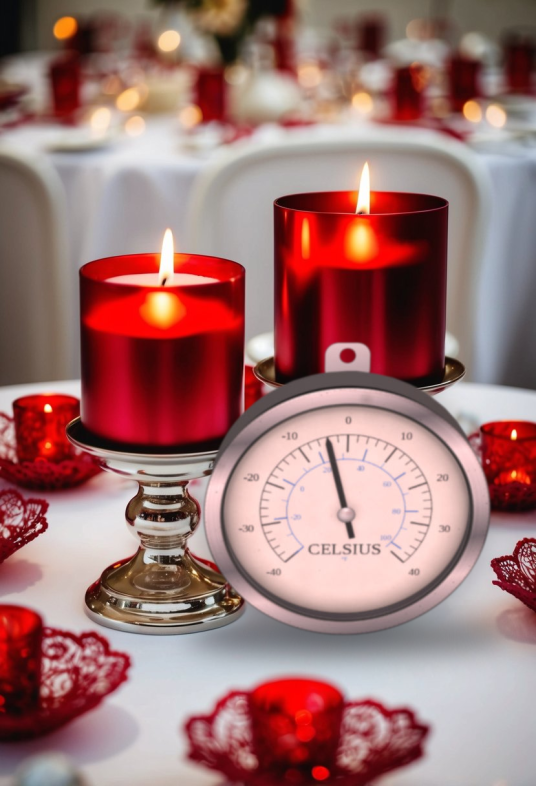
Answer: -4°C
